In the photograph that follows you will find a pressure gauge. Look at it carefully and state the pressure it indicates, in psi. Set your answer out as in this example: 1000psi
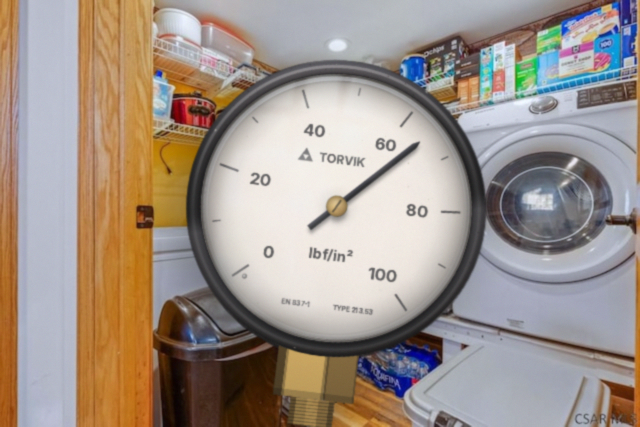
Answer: 65psi
